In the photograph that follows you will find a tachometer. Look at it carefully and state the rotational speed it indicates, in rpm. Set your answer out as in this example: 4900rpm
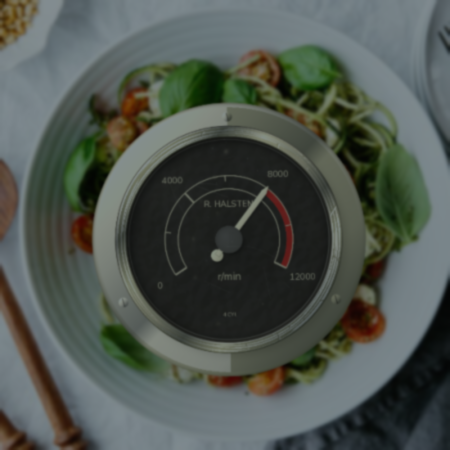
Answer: 8000rpm
